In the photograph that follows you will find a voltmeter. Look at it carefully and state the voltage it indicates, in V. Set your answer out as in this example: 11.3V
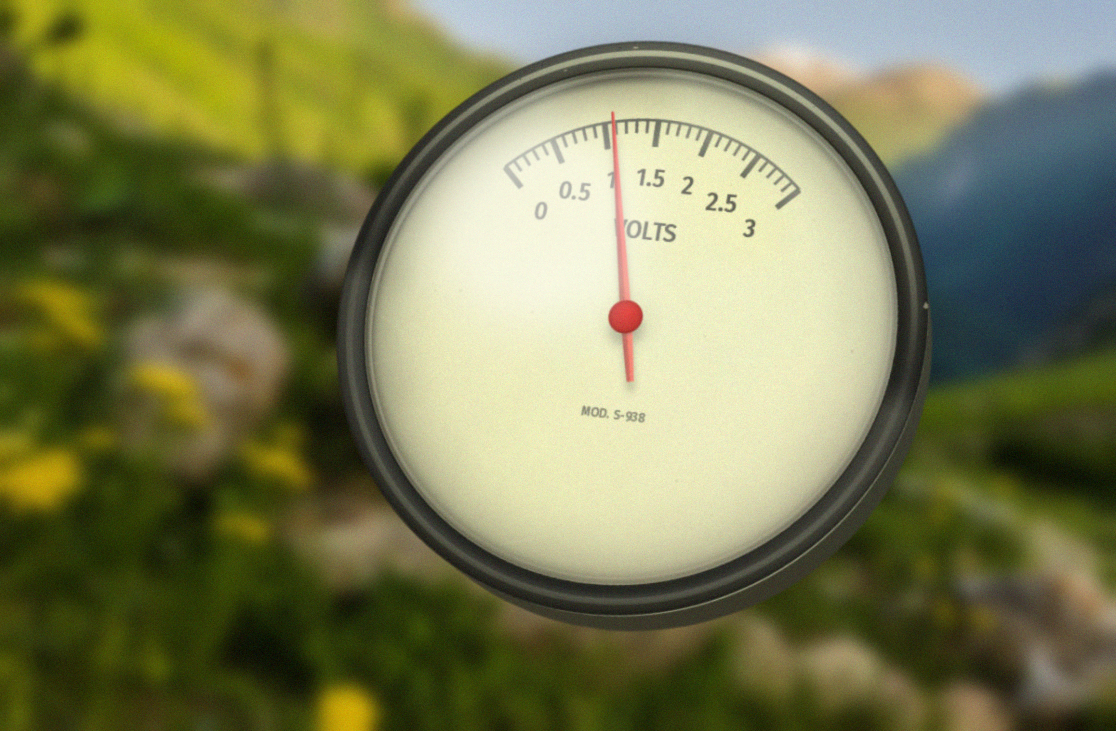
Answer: 1.1V
